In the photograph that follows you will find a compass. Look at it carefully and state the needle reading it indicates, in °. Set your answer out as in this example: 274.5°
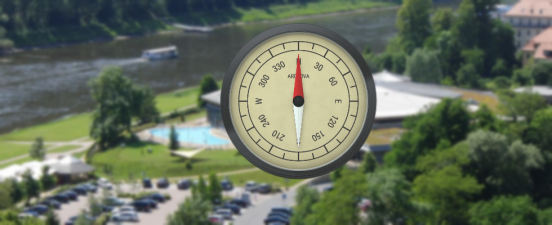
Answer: 0°
